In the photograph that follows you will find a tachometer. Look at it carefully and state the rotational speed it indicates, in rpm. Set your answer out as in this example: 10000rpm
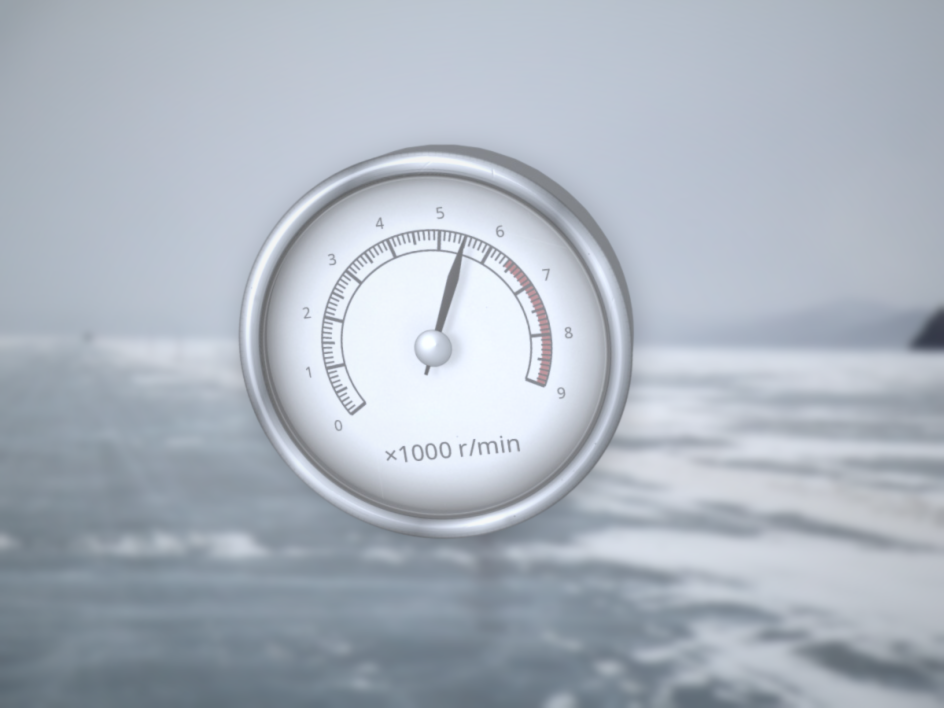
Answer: 5500rpm
